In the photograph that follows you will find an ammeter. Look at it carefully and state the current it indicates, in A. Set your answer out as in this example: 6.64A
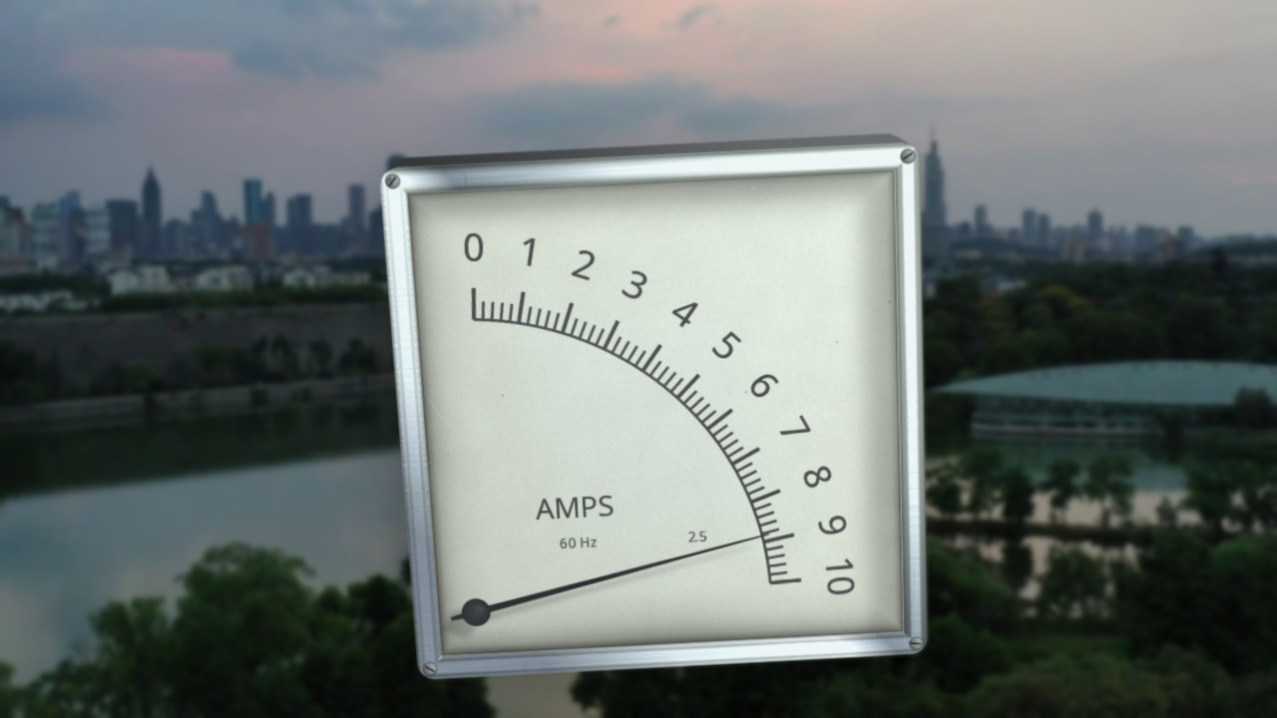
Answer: 8.8A
